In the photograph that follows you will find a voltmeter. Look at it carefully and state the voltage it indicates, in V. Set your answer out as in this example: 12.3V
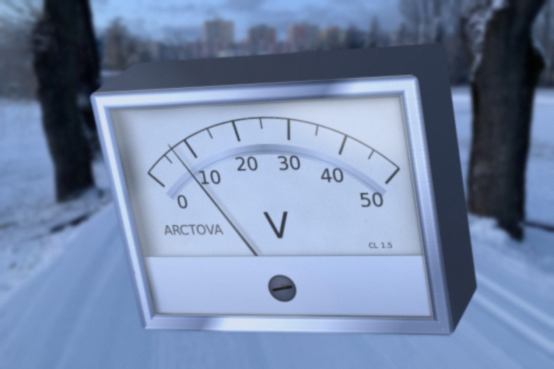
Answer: 7.5V
